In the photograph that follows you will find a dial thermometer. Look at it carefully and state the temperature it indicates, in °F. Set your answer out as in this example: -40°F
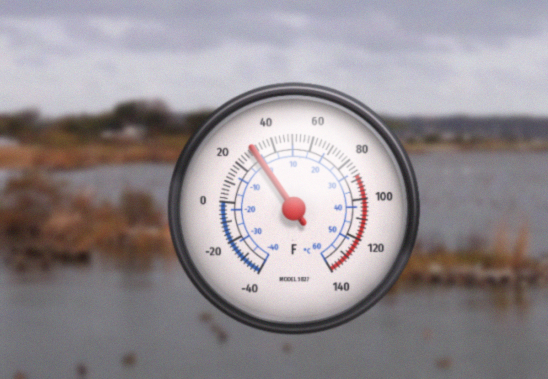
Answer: 30°F
